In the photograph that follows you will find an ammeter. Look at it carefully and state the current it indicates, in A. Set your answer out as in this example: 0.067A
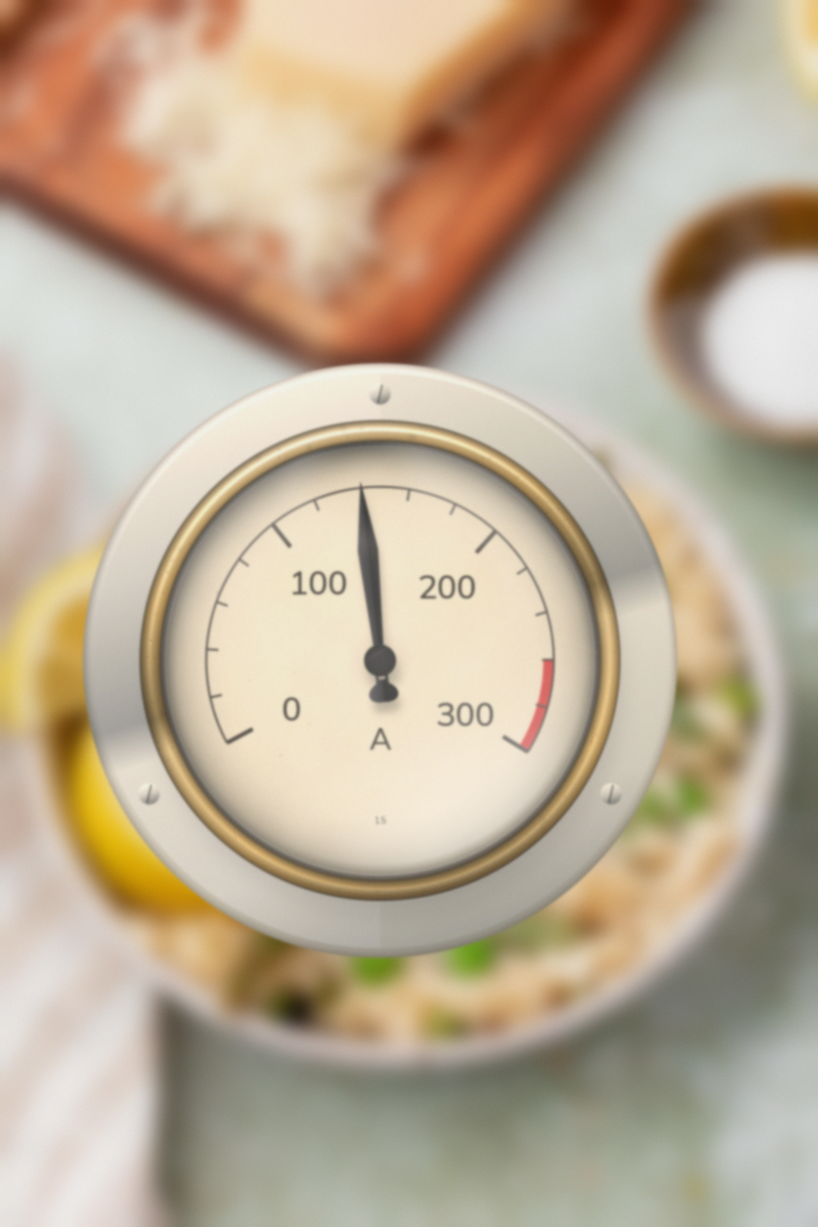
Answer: 140A
